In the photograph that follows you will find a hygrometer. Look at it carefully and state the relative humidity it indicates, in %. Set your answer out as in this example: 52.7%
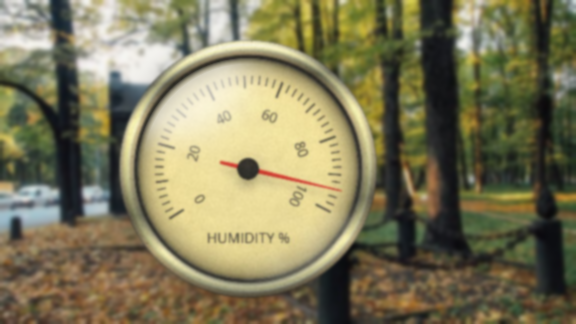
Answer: 94%
